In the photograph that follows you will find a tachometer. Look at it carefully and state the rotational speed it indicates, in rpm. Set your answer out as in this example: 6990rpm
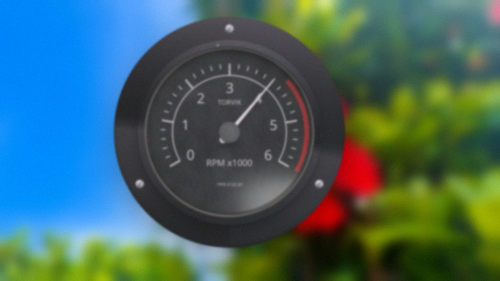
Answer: 4000rpm
